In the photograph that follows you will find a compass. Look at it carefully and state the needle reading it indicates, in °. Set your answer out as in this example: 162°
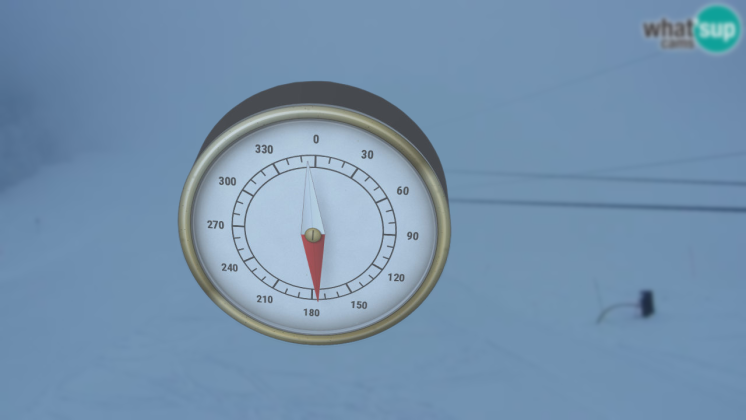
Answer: 175°
